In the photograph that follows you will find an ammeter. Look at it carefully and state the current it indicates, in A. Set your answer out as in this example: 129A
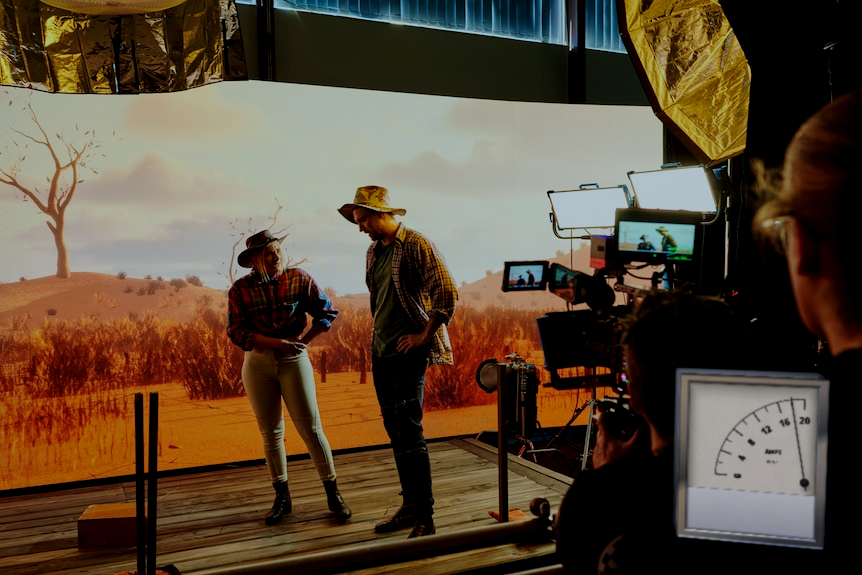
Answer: 18A
